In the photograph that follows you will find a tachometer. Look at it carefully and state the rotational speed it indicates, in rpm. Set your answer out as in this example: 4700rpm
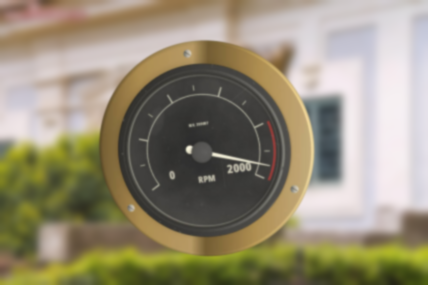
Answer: 1900rpm
